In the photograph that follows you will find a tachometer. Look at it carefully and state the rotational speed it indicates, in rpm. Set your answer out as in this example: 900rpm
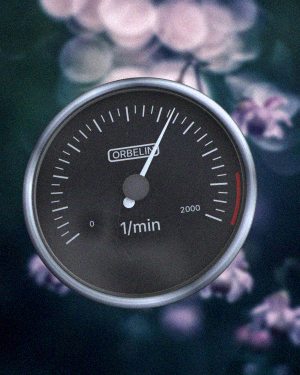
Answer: 1275rpm
